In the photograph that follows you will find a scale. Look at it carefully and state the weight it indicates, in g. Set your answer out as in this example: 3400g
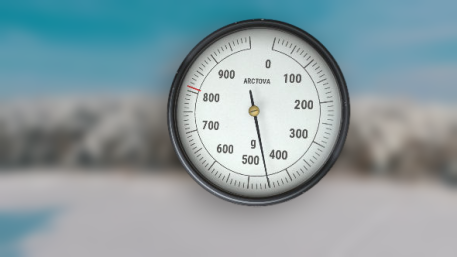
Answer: 450g
